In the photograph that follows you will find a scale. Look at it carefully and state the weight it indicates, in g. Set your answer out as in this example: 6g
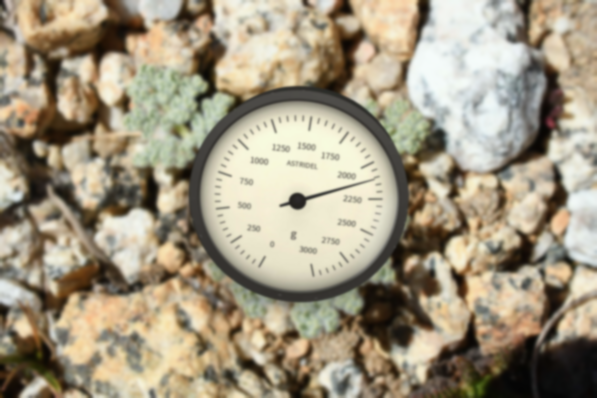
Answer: 2100g
